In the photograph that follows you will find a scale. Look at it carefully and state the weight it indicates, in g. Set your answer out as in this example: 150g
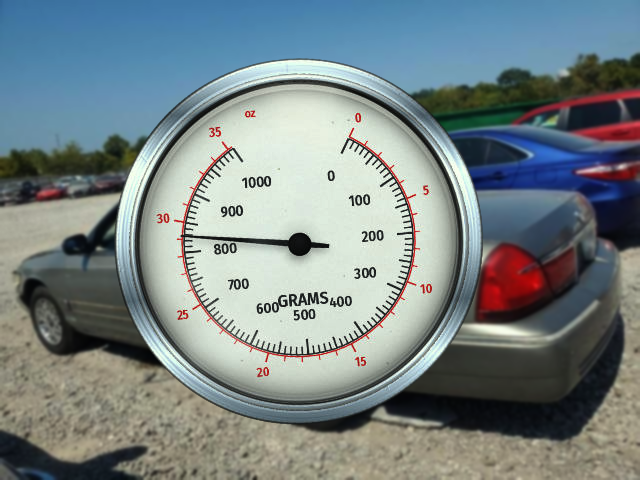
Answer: 830g
